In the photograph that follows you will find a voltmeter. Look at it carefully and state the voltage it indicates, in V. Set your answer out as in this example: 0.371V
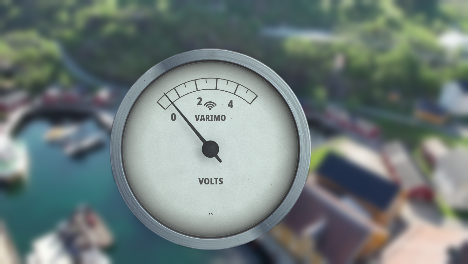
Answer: 0.5V
